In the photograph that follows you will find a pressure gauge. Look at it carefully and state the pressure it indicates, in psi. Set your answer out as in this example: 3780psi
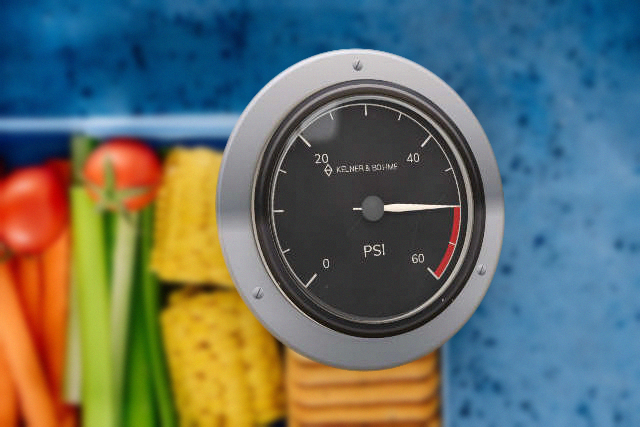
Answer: 50psi
